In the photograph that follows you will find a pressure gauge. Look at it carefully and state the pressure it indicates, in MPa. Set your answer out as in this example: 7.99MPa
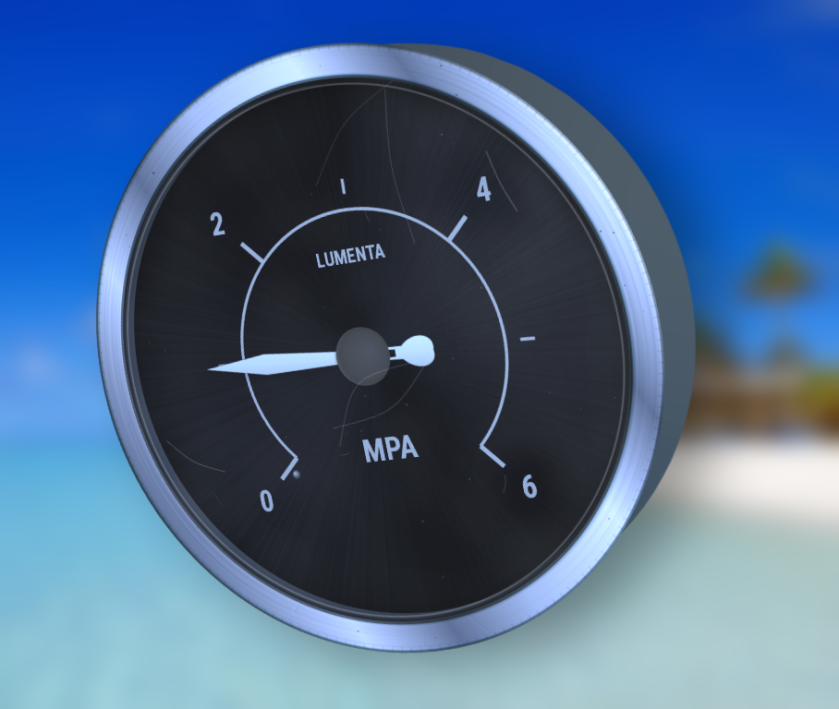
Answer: 1MPa
